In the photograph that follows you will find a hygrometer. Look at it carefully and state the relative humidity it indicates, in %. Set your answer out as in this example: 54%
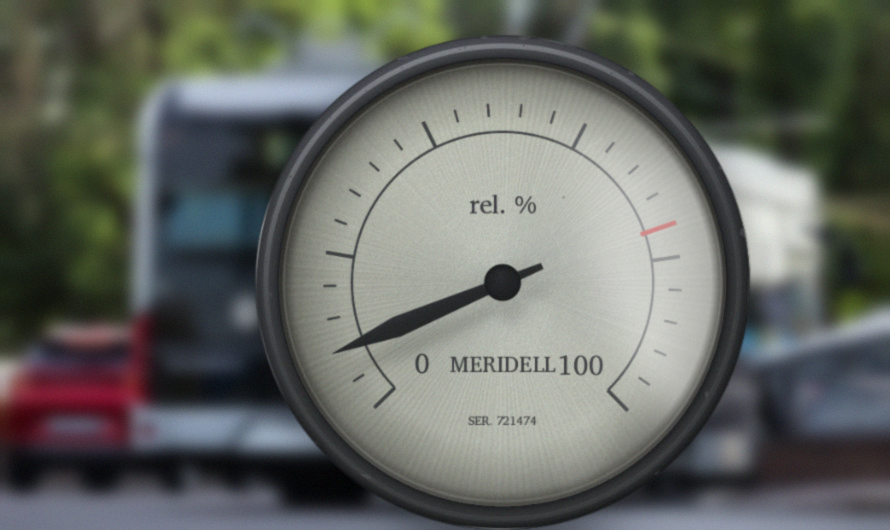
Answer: 8%
